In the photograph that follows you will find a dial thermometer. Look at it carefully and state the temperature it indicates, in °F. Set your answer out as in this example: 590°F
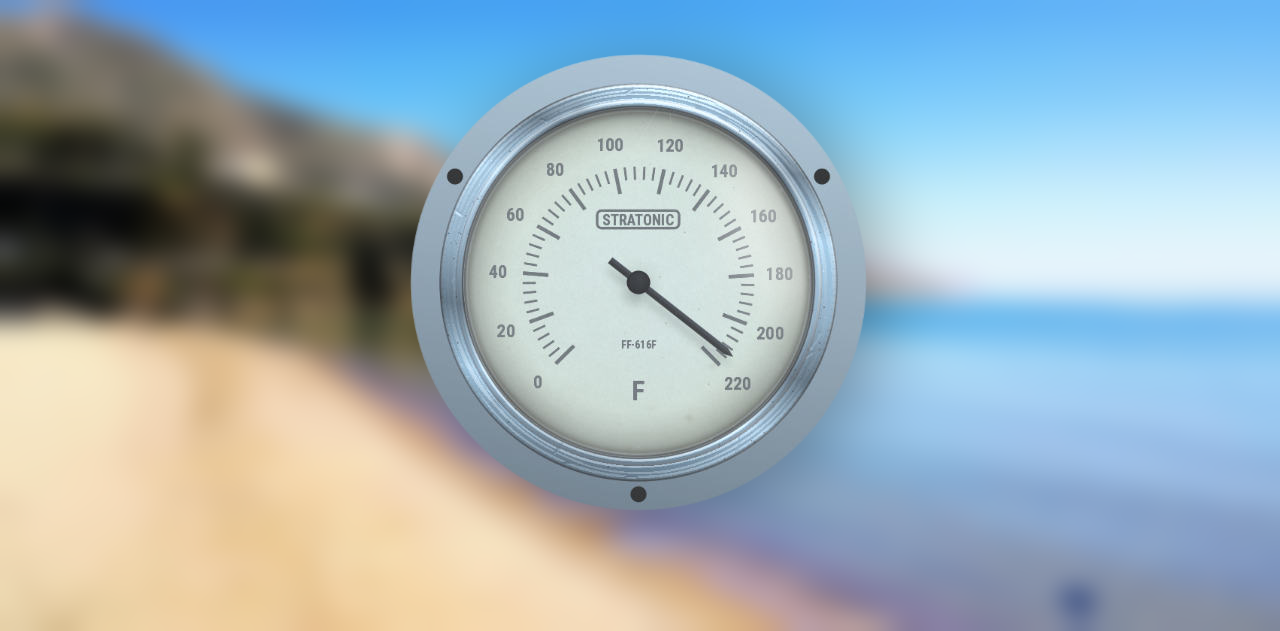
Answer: 214°F
